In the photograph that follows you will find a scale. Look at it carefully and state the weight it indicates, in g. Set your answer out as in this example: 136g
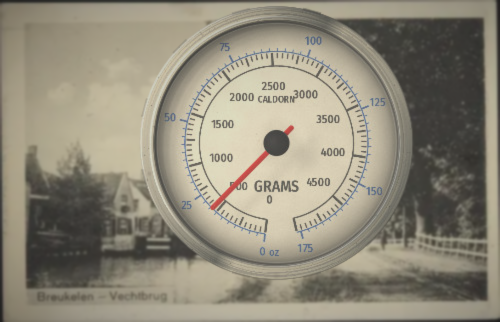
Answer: 550g
